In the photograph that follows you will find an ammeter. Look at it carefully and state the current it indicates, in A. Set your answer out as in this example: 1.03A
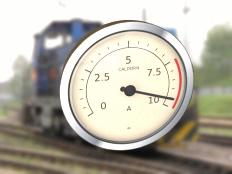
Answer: 9.5A
